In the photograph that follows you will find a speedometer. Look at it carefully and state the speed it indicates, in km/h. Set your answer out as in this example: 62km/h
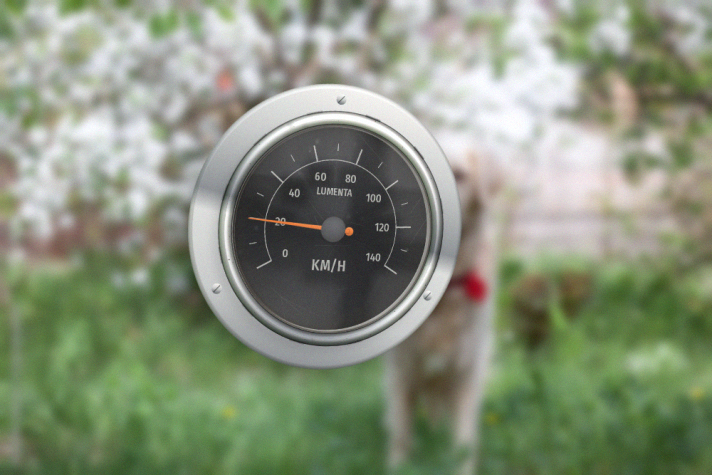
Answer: 20km/h
